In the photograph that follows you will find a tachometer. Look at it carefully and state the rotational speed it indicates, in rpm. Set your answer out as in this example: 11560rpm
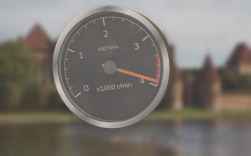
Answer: 3900rpm
